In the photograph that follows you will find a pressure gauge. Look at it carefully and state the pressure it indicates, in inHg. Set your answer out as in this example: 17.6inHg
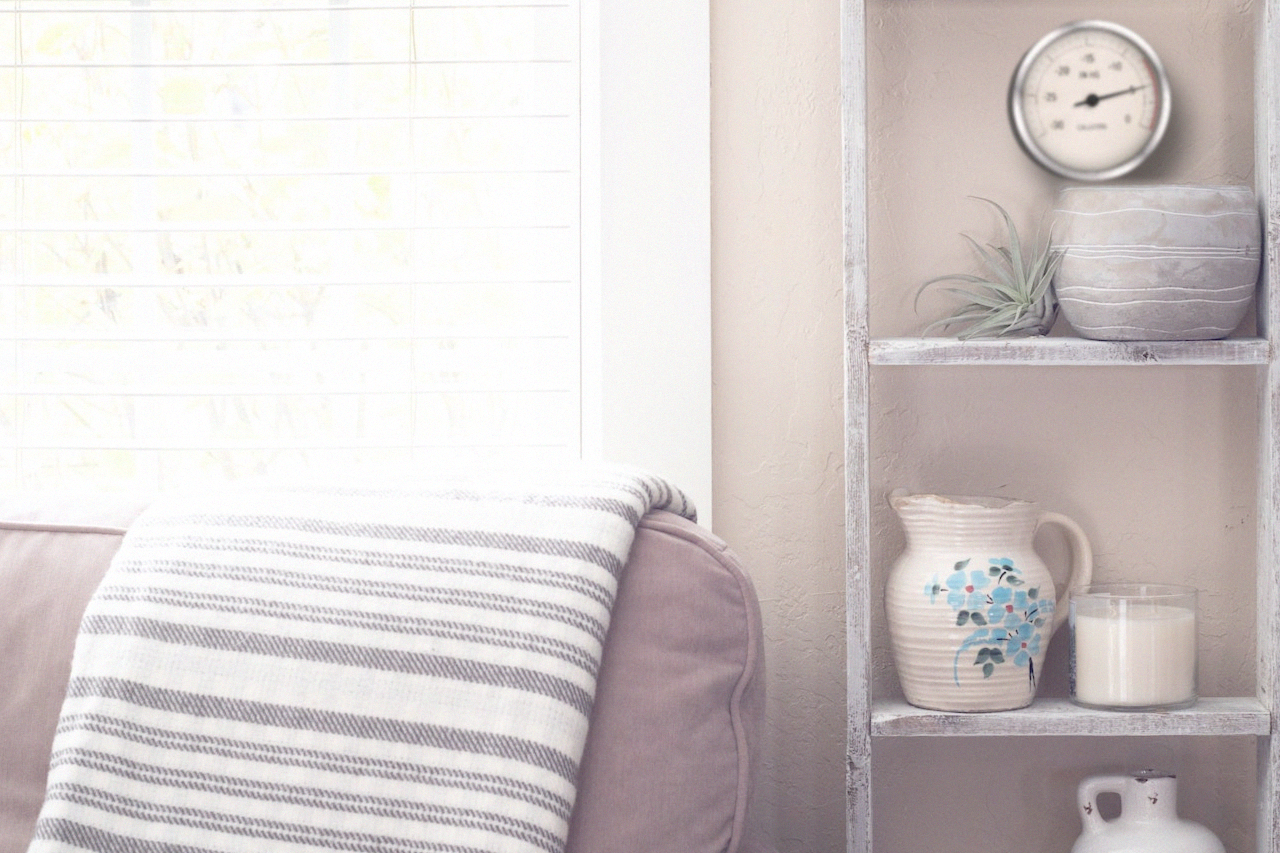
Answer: -5inHg
